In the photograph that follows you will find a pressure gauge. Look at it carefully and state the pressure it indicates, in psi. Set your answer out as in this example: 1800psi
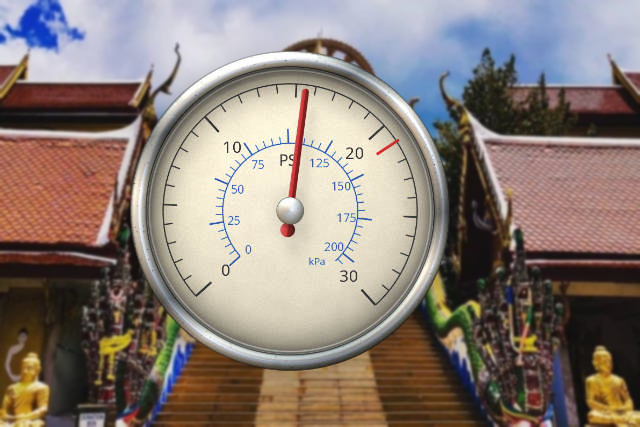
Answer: 15.5psi
